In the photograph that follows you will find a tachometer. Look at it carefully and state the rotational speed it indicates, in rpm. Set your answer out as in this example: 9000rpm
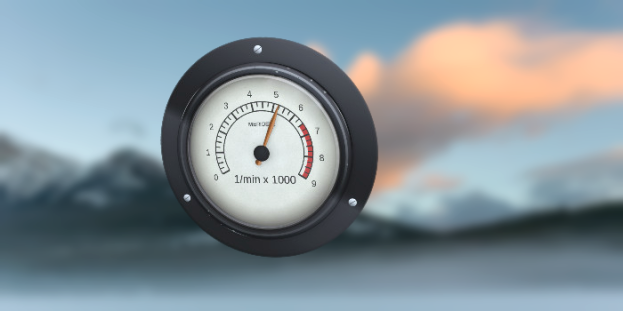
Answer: 5250rpm
